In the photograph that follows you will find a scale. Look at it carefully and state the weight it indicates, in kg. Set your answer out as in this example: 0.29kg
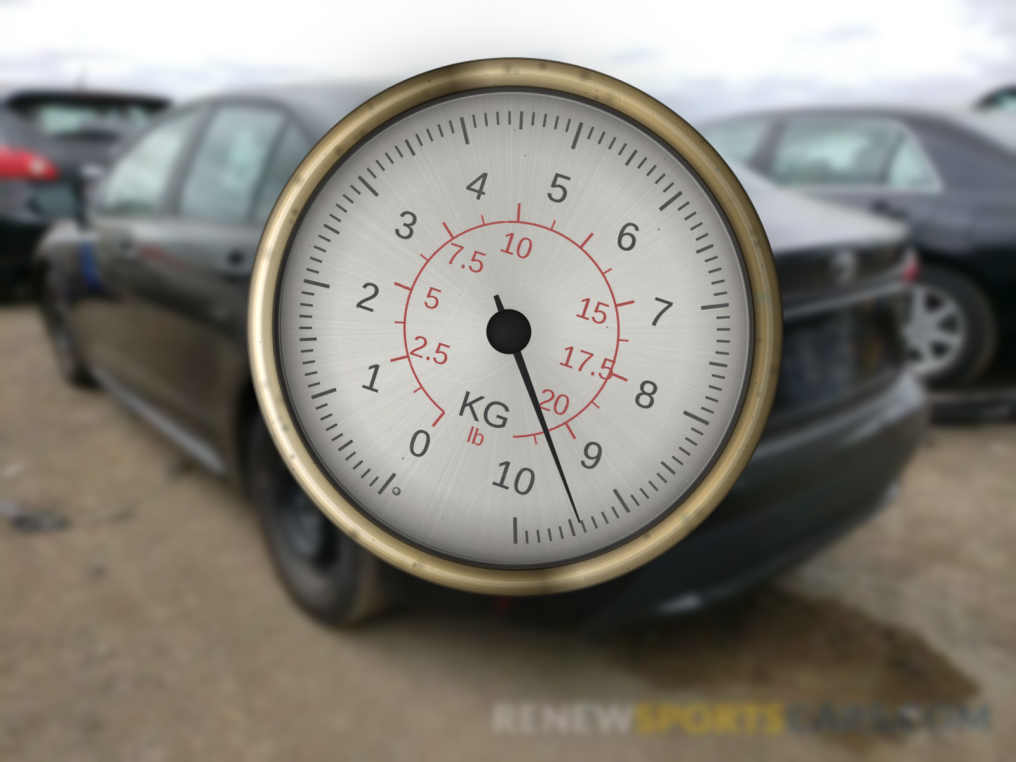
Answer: 9.4kg
